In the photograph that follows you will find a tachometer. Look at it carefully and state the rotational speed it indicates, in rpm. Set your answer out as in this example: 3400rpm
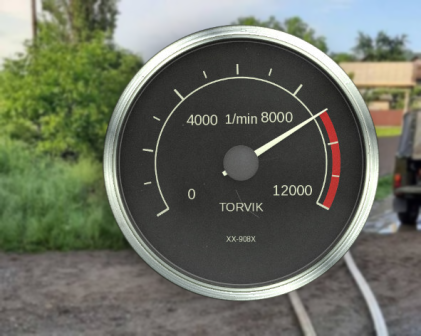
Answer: 9000rpm
